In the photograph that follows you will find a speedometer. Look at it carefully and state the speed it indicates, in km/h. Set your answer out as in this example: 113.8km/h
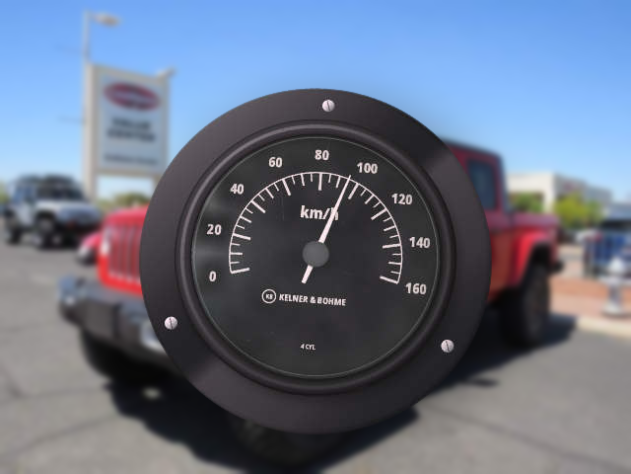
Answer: 95km/h
